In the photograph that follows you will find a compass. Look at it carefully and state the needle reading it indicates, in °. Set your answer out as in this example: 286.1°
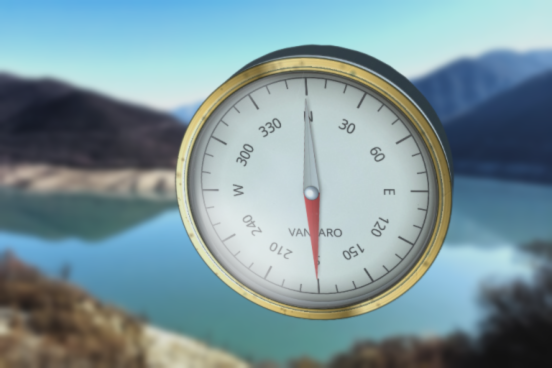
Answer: 180°
